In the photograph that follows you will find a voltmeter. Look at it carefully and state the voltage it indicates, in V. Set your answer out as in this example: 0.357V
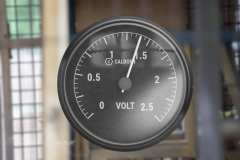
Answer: 1.4V
